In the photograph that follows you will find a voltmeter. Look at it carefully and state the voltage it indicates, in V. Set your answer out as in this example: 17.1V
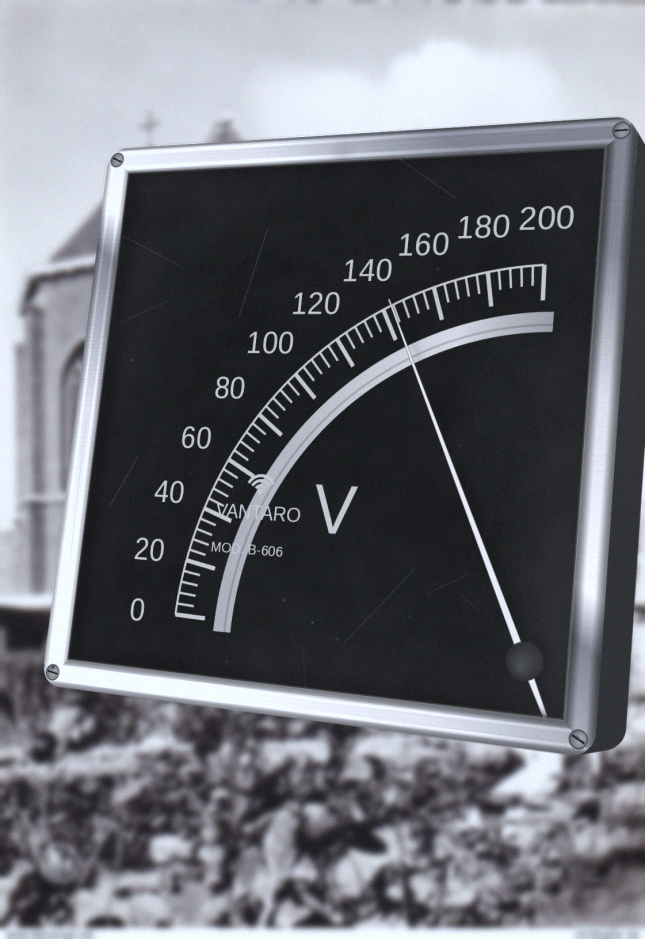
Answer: 144V
